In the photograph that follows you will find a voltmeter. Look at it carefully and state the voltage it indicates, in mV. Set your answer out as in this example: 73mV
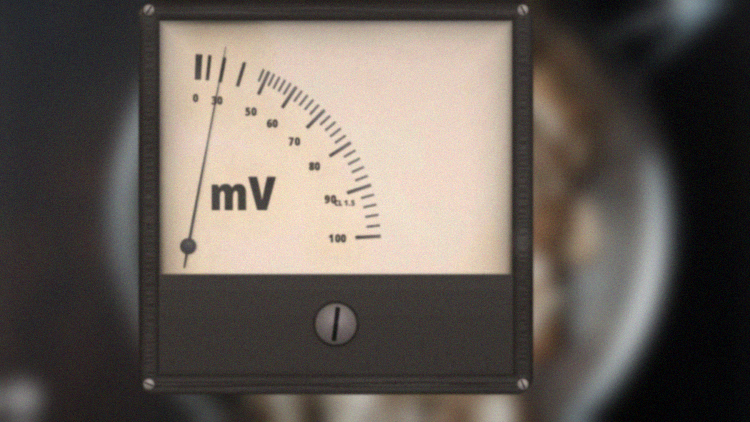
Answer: 30mV
